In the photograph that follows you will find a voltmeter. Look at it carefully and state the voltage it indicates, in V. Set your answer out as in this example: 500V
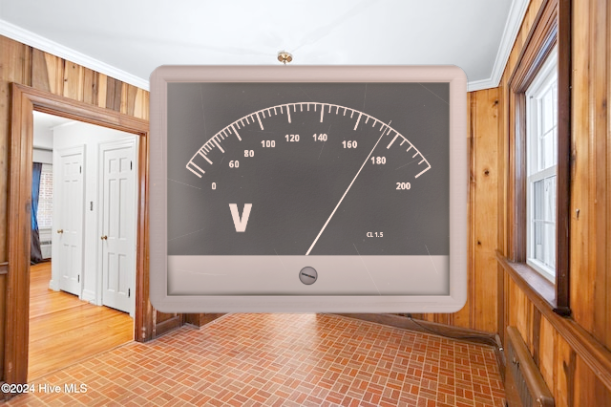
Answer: 174V
